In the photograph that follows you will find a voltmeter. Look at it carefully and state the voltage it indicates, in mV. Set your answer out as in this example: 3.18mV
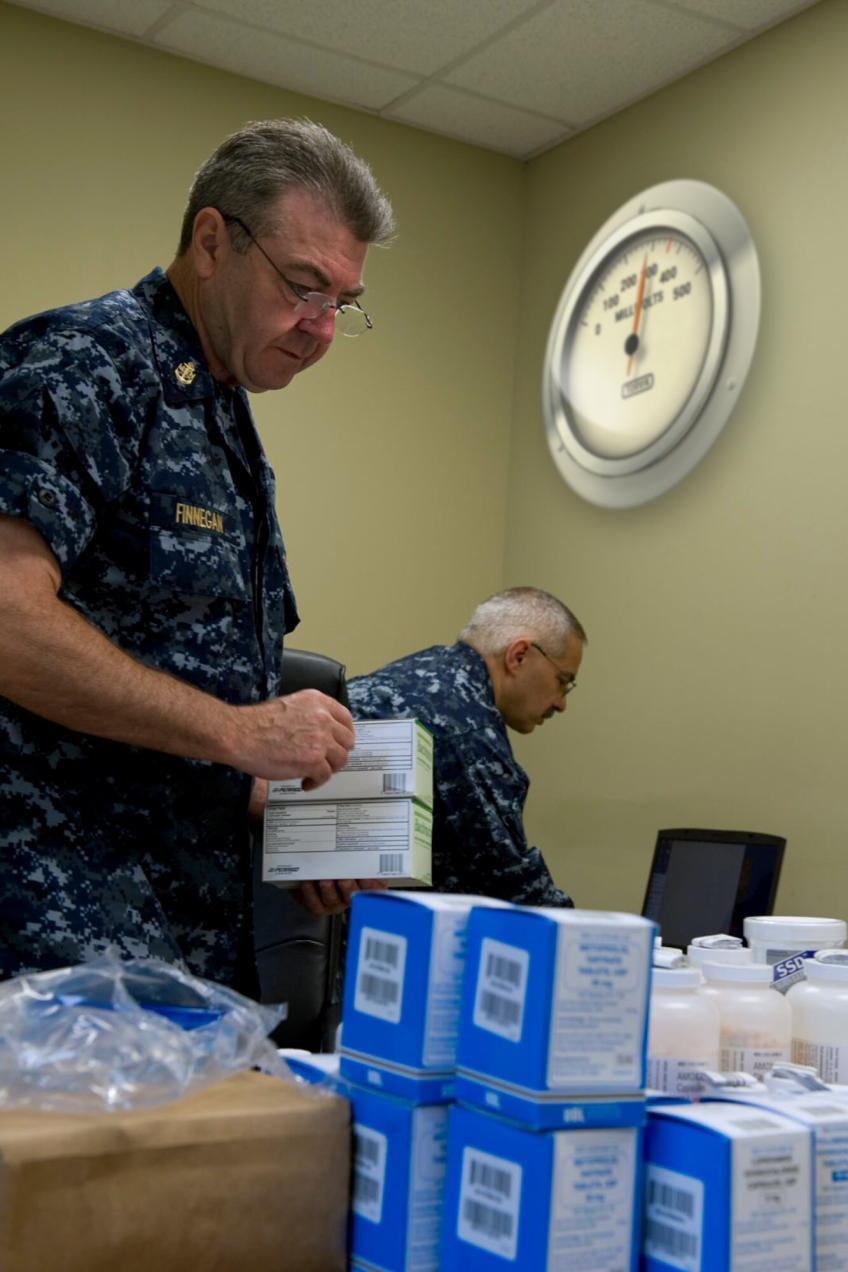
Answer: 300mV
